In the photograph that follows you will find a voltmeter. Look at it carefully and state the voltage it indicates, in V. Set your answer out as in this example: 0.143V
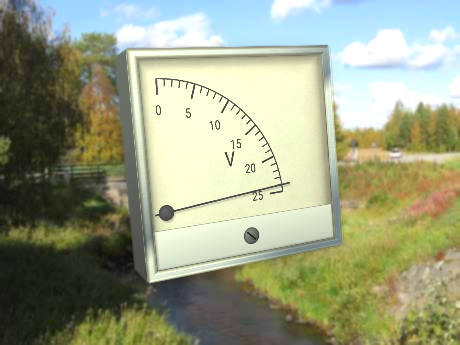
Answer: 24V
